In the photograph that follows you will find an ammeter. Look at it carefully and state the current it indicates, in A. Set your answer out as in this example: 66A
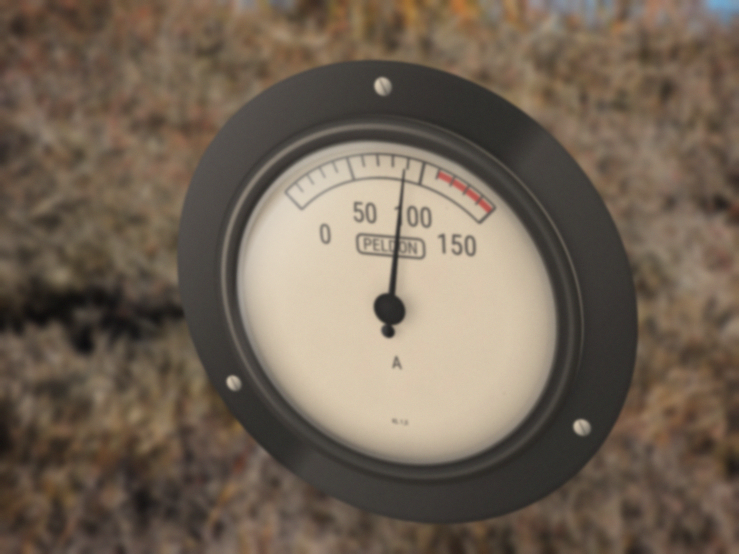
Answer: 90A
